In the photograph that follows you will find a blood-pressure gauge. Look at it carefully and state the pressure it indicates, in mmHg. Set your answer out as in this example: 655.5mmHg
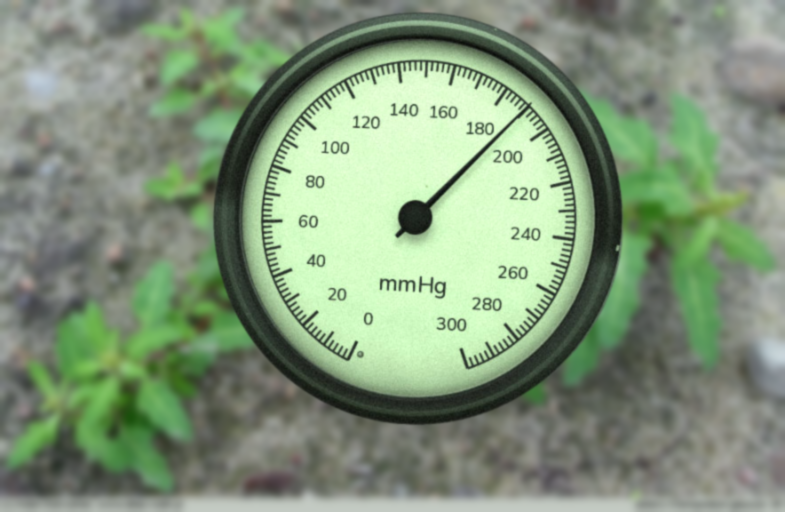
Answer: 190mmHg
